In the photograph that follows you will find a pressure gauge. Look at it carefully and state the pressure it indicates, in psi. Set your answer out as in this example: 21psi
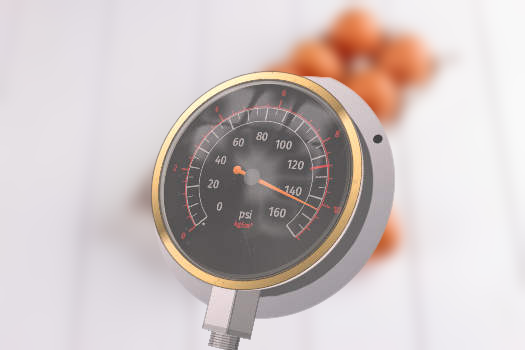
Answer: 145psi
